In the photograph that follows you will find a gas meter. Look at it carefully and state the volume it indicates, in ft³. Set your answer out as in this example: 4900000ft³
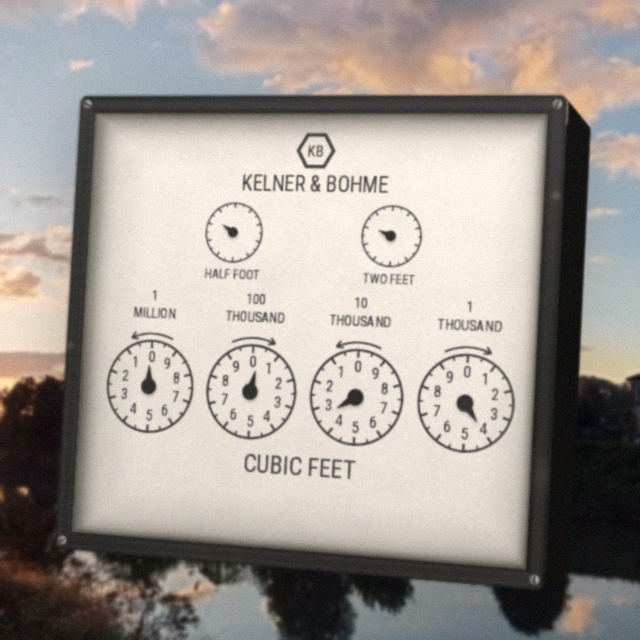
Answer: 3400ft³
